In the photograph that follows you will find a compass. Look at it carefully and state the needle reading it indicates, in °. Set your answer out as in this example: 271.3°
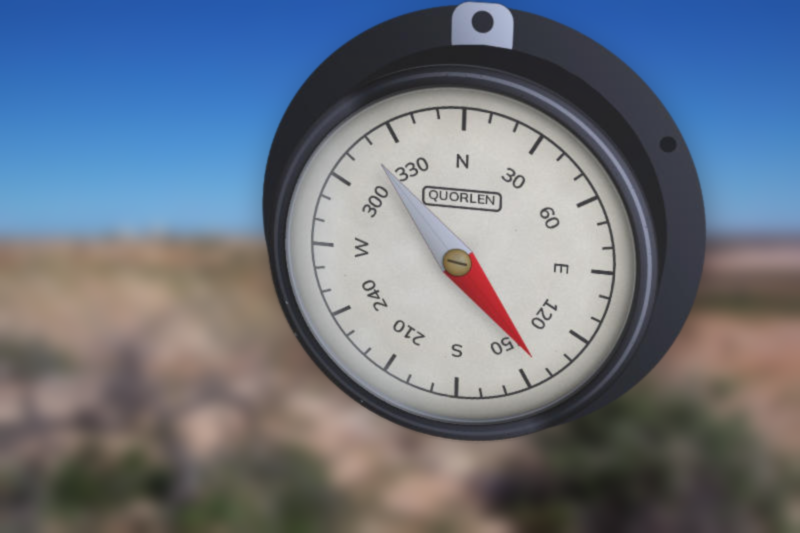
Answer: 140°
